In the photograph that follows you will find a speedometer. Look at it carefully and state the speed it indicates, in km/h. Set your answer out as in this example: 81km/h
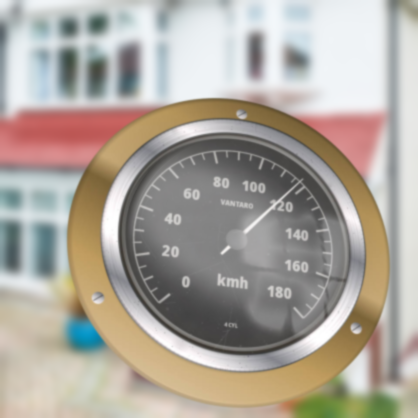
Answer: 117.5km/h
